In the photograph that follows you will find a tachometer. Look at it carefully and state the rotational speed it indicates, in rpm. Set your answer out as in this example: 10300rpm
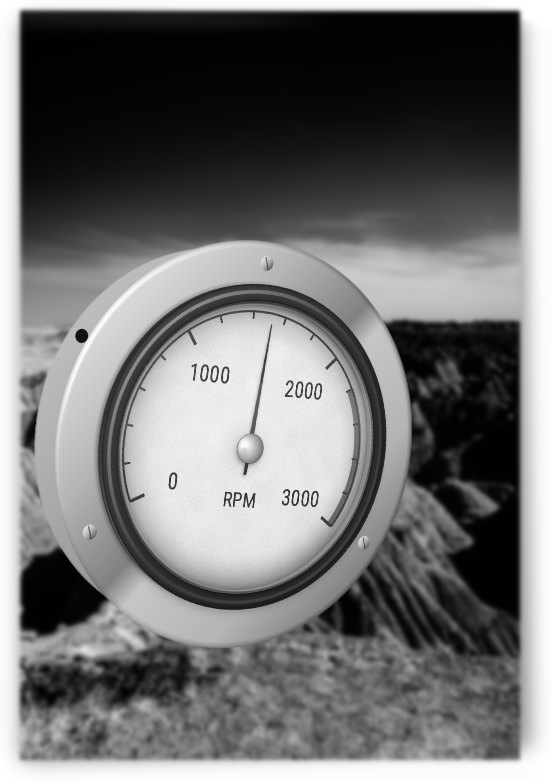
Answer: 1500rpm
